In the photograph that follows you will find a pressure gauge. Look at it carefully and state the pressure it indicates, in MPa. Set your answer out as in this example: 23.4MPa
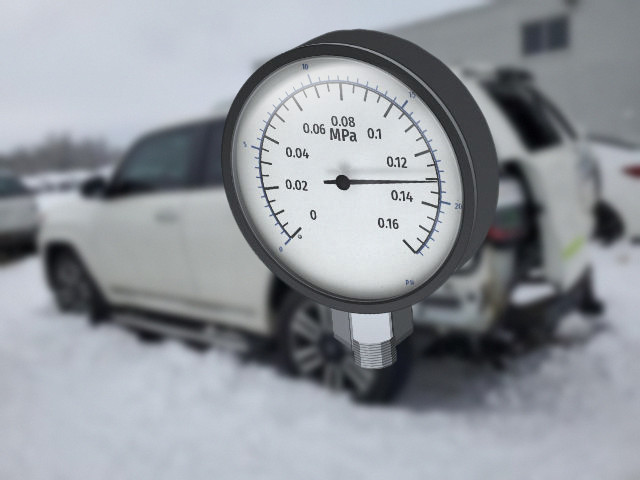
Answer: 0.13MPa
